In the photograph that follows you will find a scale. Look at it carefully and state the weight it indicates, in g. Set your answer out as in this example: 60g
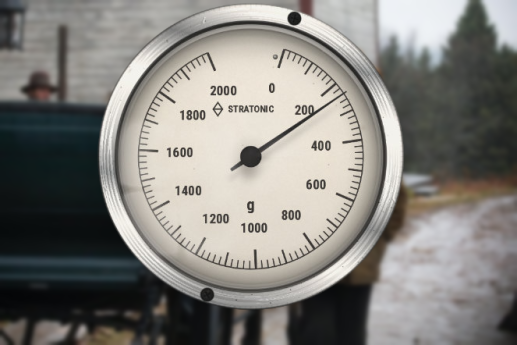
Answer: 240g
